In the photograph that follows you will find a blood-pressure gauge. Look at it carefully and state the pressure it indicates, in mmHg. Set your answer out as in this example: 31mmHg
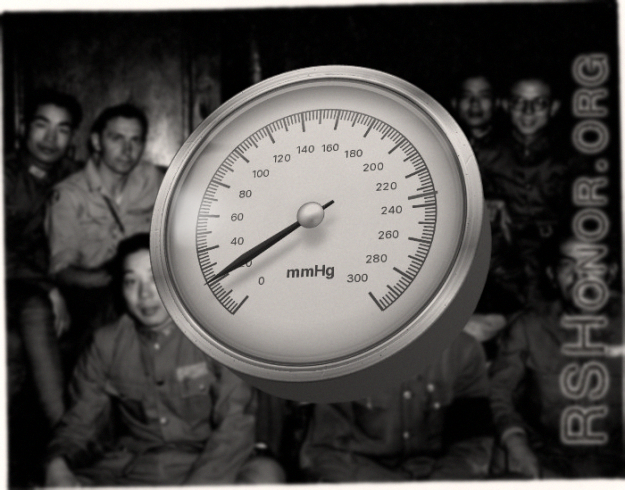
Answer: 20mmHg
